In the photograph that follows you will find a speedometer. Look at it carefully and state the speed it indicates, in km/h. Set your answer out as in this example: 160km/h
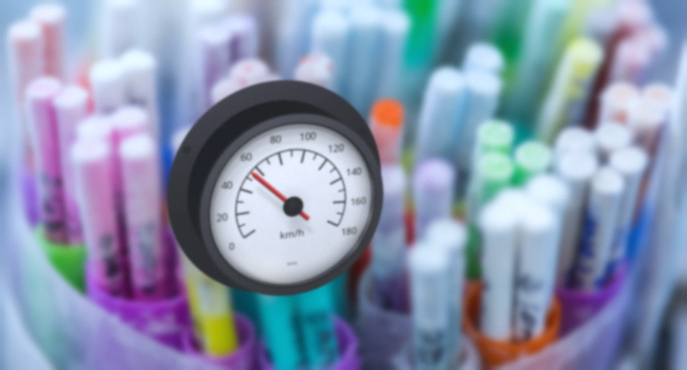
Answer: 55km/h
